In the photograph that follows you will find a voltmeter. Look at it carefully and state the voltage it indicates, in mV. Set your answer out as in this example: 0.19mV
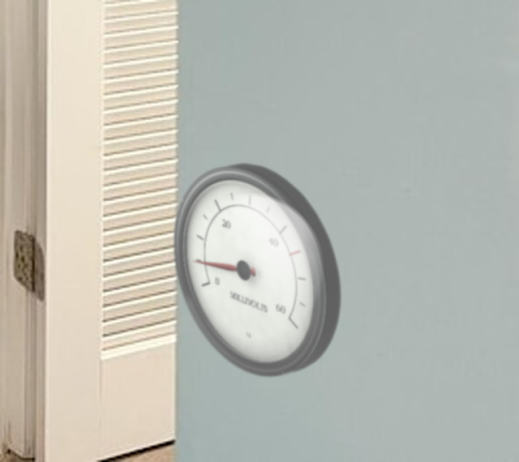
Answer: 5mV
